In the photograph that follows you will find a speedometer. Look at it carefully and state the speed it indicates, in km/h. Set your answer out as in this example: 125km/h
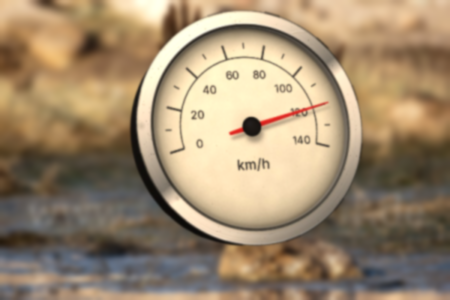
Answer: 120km/h
